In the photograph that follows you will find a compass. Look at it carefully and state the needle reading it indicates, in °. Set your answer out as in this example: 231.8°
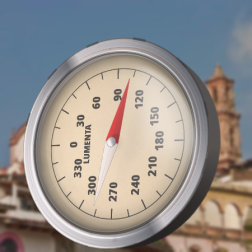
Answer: 105°
